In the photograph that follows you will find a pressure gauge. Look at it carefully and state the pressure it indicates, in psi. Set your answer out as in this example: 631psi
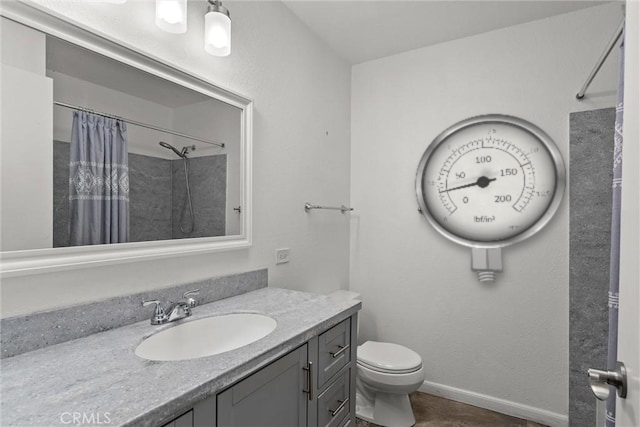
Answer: 25psi
